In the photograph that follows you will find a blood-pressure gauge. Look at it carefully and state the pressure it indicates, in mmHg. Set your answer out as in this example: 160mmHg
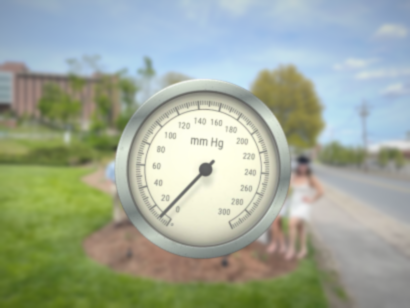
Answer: 10mmHg
